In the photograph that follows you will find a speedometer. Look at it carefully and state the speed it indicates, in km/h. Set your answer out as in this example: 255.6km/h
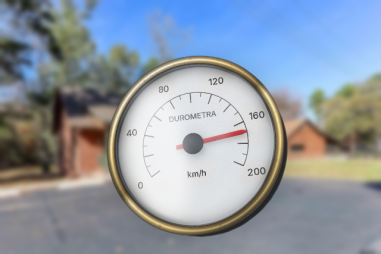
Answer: 170km/h
